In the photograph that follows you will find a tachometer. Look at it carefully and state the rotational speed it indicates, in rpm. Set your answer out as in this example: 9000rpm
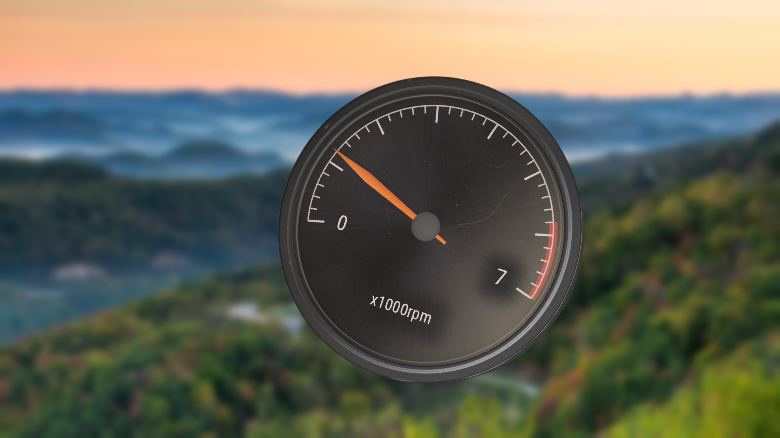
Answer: 1200rpm
